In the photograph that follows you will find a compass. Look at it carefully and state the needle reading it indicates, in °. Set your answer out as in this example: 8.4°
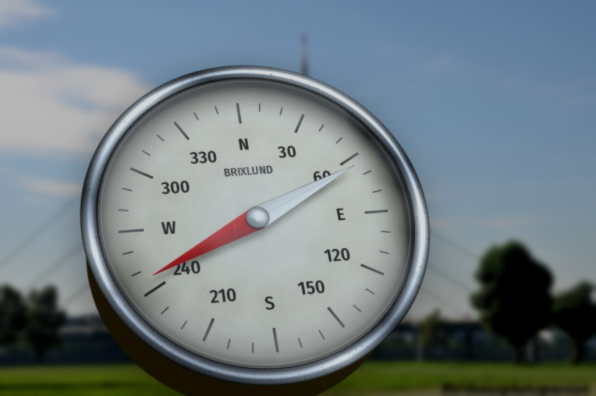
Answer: 245°
